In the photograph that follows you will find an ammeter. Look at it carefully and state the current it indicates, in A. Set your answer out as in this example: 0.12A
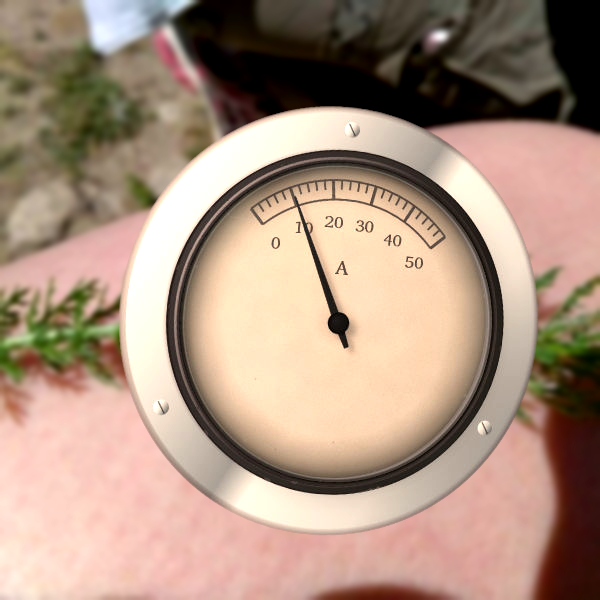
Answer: 10A
